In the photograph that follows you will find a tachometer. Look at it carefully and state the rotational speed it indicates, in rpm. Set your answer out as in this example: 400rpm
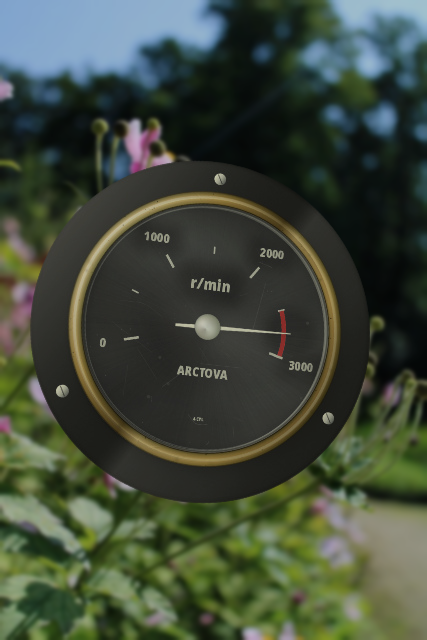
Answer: 2750rpm
